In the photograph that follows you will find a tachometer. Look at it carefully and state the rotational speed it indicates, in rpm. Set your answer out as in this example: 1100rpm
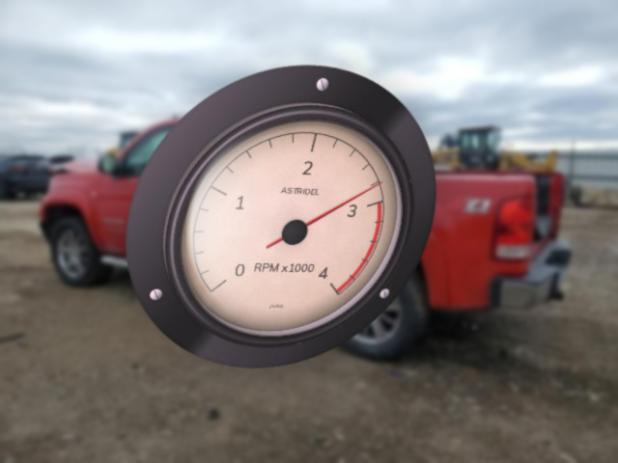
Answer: 2800rpm
